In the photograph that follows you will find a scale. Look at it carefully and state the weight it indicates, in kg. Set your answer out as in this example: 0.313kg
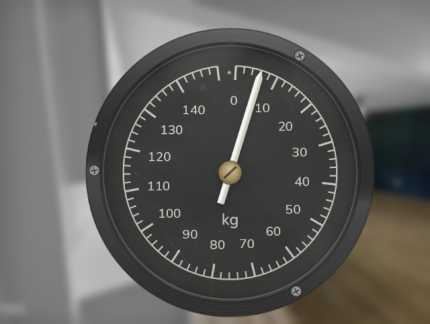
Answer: 6kg
